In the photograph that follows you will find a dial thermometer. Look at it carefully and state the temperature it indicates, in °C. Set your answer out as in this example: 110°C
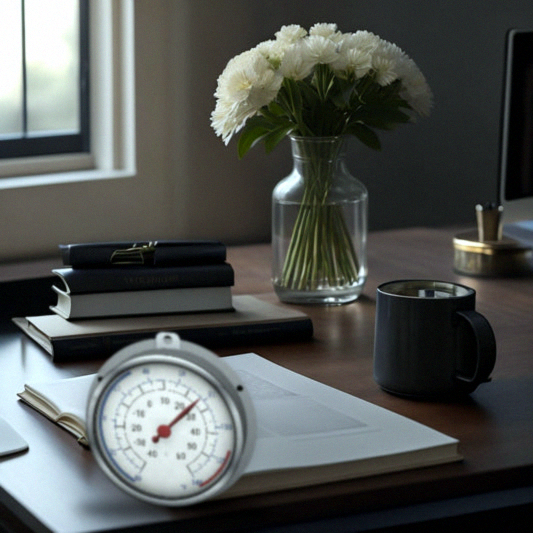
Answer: 25°C
